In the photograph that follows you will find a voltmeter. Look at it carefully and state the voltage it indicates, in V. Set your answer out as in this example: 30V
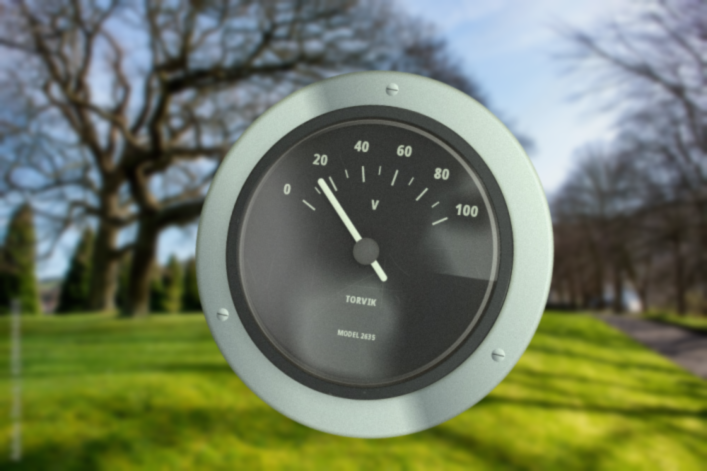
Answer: 15V
